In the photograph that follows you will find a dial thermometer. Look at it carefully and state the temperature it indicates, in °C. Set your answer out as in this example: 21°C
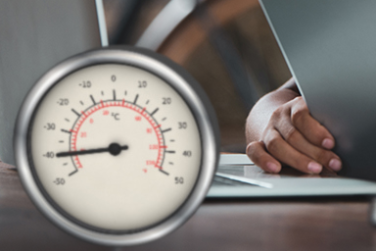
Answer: -40°C
